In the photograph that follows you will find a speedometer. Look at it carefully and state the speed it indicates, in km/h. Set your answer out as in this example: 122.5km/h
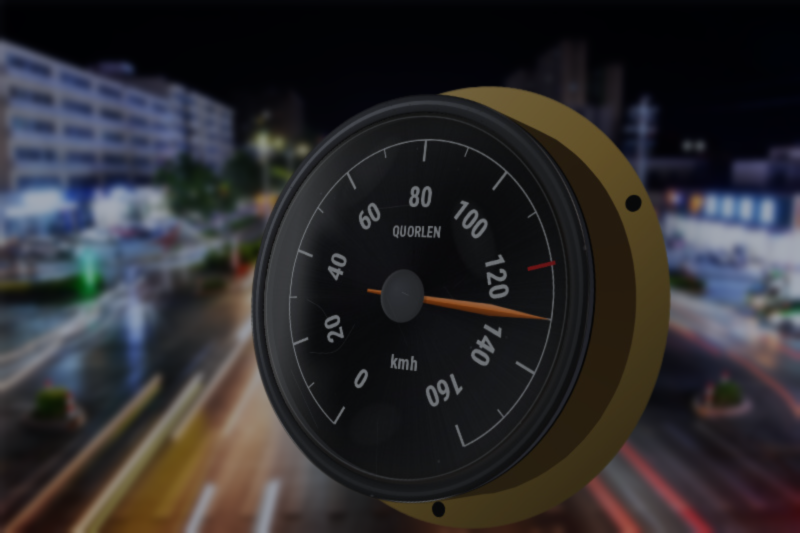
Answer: 130km/h
